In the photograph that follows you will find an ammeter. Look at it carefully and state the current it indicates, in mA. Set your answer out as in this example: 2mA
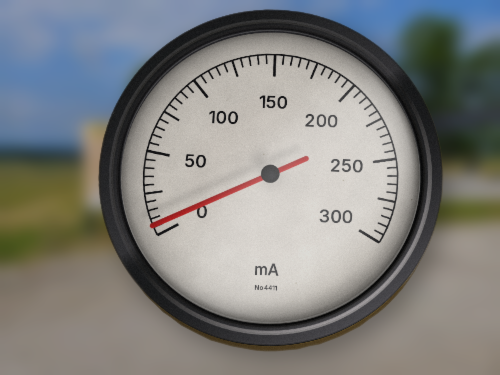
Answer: 5mA
